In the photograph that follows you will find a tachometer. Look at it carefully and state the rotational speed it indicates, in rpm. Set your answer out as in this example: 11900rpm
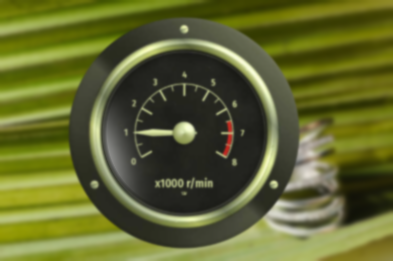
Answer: 1000rpm
